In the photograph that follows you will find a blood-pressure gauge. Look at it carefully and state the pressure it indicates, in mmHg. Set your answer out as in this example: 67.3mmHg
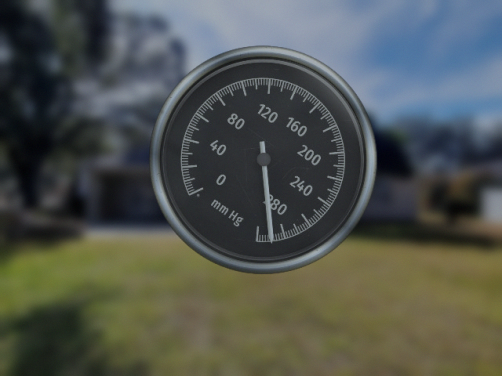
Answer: 290mmHg
